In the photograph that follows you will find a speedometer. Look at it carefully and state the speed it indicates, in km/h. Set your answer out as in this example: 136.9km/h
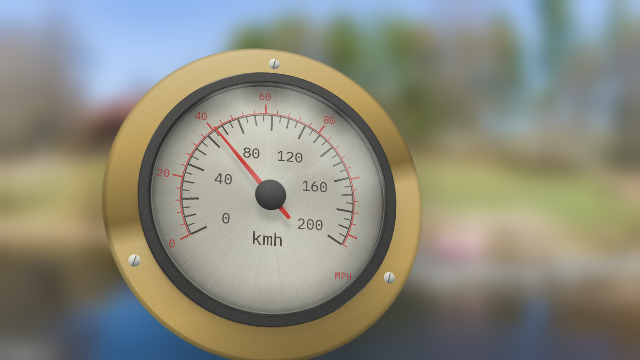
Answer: 65km/h
